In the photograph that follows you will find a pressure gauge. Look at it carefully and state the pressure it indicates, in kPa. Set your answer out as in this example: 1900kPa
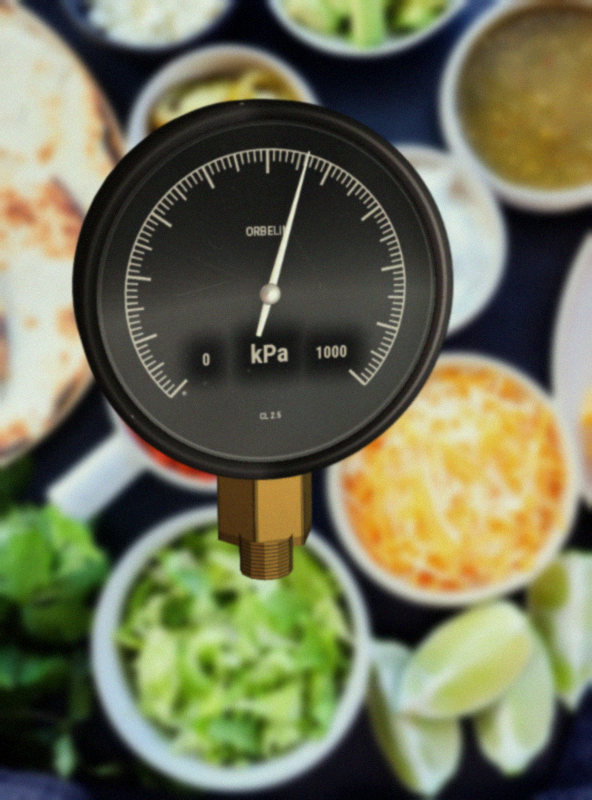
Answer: 560kPa
